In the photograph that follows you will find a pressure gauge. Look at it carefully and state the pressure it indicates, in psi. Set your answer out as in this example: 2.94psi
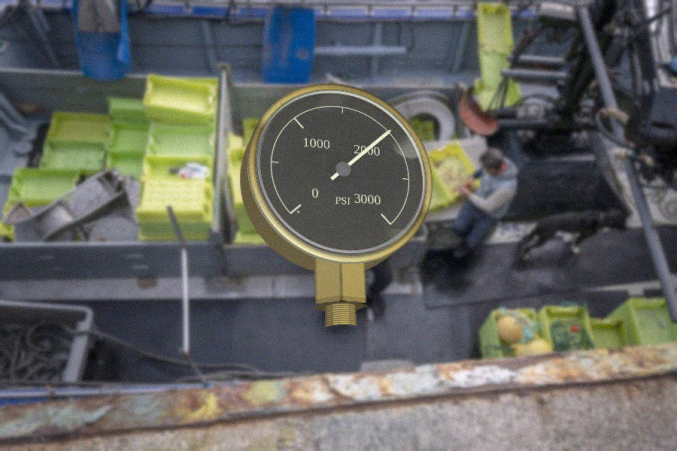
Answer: 2000psi
